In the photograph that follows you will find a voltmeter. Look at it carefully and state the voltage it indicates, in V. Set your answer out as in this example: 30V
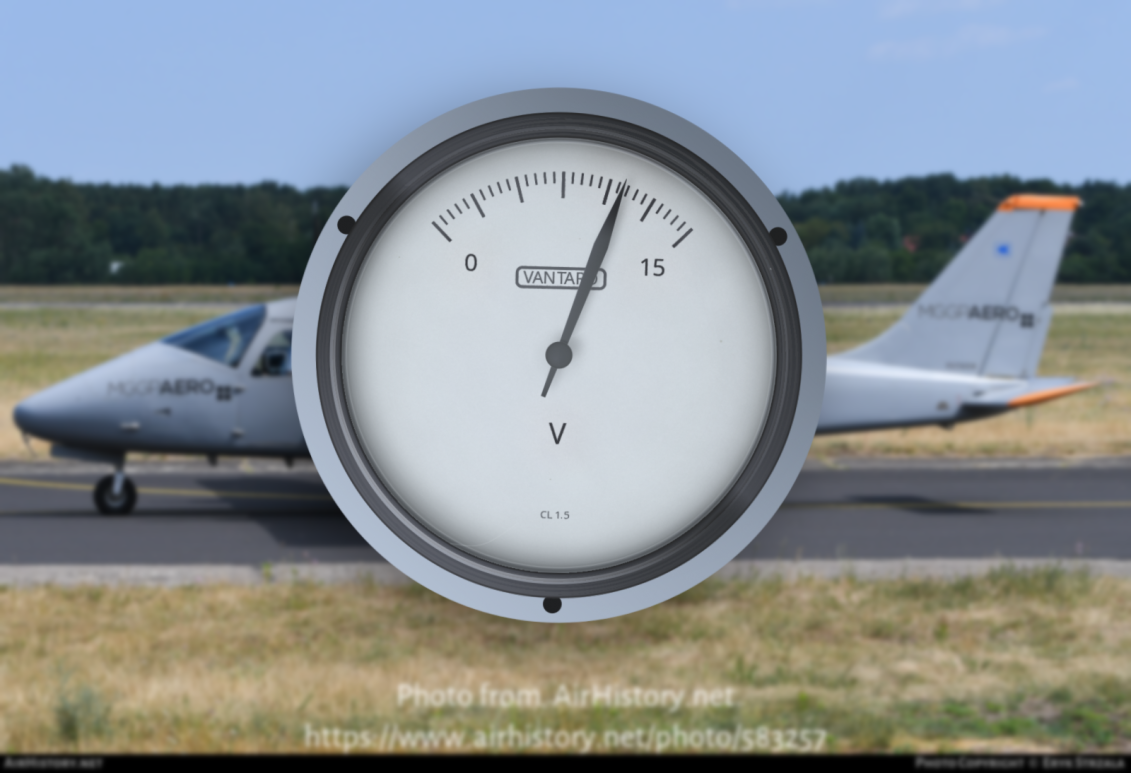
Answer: 10.75V
